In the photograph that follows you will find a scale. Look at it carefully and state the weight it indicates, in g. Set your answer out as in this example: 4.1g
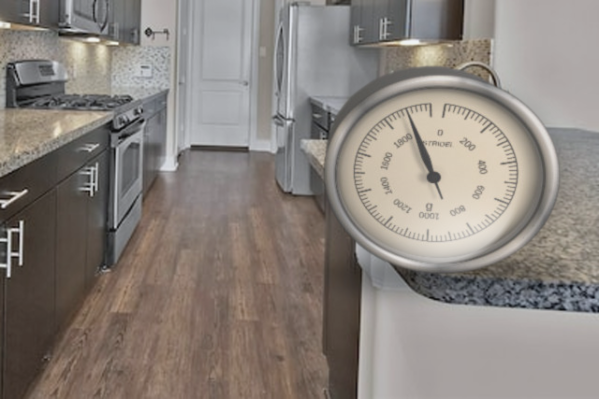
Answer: 1900g
